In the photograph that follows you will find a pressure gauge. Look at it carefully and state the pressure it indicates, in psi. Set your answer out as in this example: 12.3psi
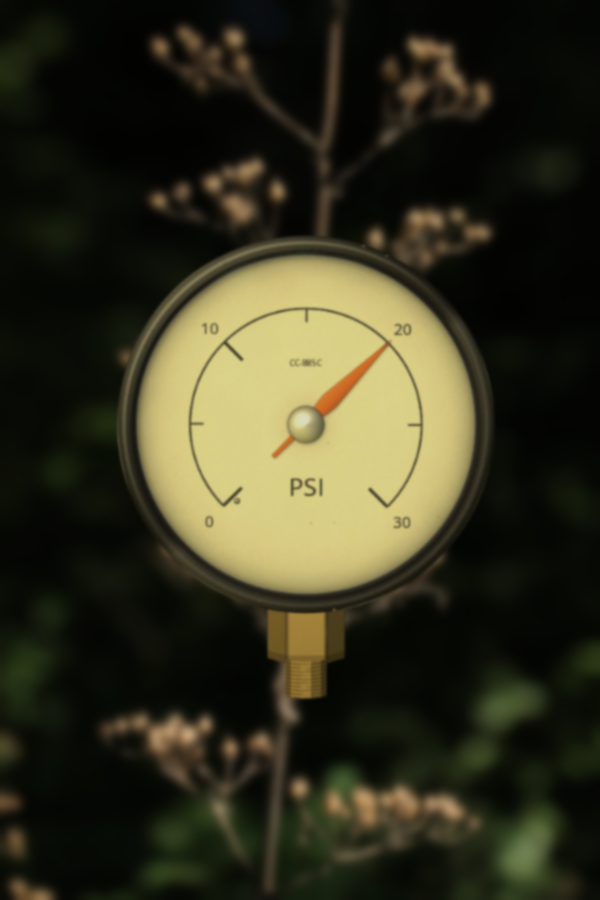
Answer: 20psi
